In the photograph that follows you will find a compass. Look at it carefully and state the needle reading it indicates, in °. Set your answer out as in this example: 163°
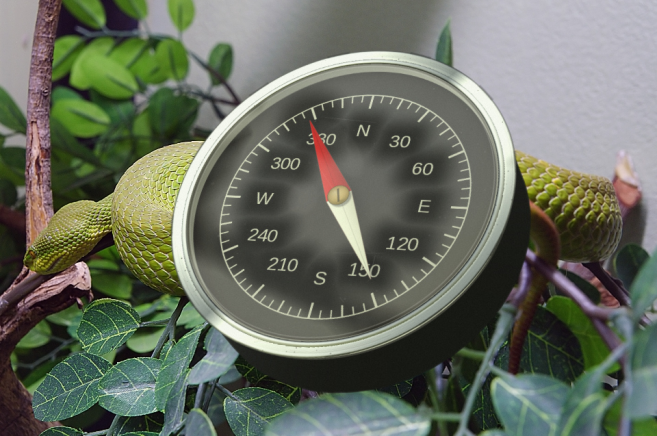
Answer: 327.5°
